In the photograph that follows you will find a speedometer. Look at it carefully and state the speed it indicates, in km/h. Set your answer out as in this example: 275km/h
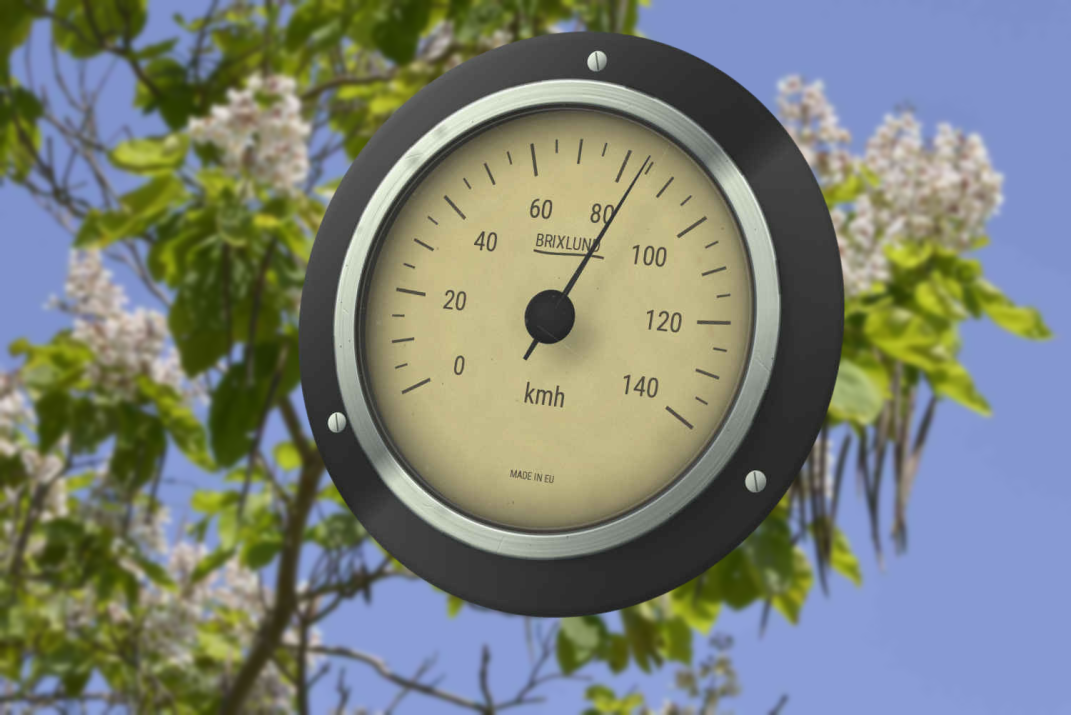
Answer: 85km/h
